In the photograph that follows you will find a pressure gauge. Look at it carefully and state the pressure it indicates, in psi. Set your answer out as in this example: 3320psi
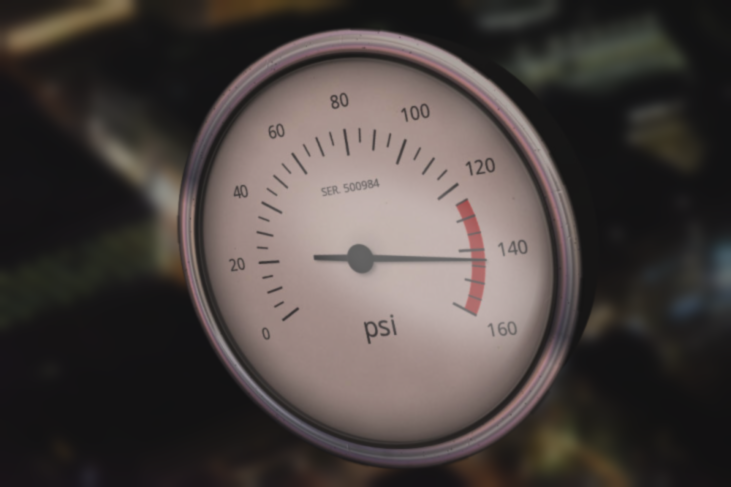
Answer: 142.5psi
